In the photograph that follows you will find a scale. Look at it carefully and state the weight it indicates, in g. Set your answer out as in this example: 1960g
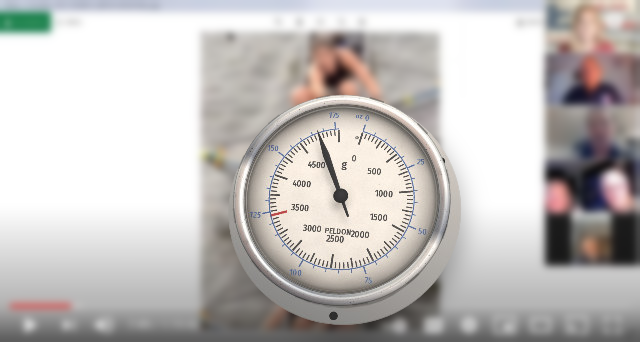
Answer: 4750g
